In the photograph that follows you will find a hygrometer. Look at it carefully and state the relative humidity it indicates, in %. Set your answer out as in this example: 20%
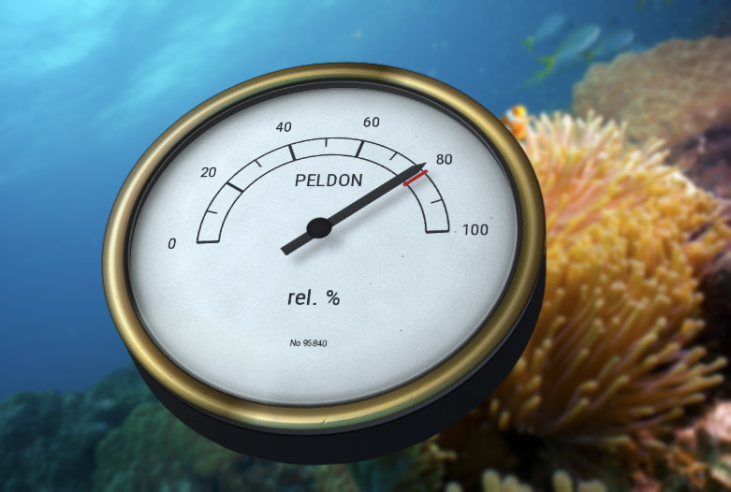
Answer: 80%
